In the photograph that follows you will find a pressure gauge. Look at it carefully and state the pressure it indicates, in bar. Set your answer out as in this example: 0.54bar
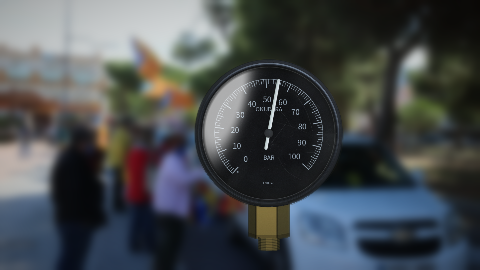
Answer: 55bar
